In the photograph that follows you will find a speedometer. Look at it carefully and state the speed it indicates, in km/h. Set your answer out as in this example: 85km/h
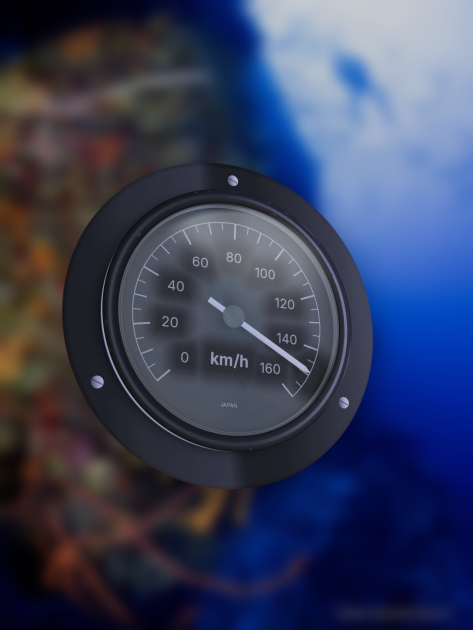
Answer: 150km/h
